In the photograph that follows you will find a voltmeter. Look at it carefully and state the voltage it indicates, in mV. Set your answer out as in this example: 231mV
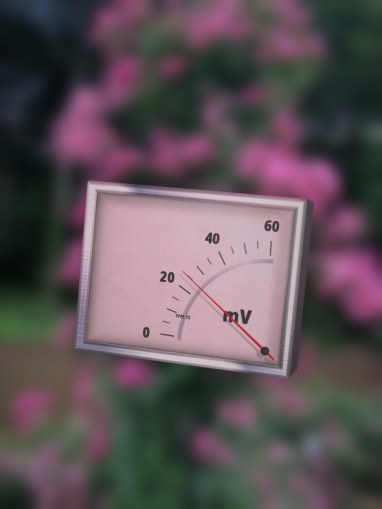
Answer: 25mV
